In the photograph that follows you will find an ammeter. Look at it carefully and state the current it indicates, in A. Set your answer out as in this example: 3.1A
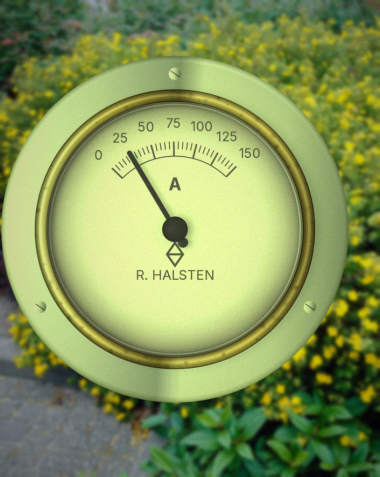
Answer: 25A
